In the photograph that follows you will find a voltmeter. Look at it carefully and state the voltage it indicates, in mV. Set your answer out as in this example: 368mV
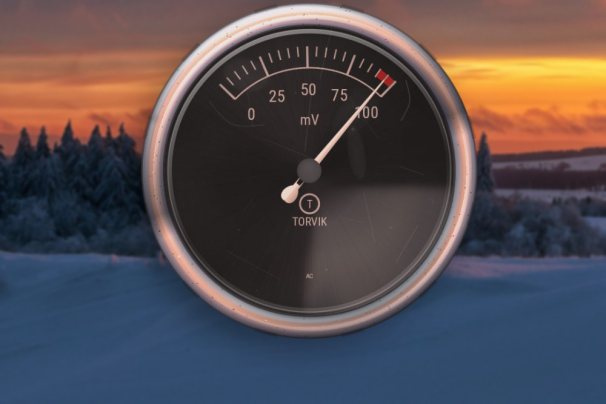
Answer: 95mV
